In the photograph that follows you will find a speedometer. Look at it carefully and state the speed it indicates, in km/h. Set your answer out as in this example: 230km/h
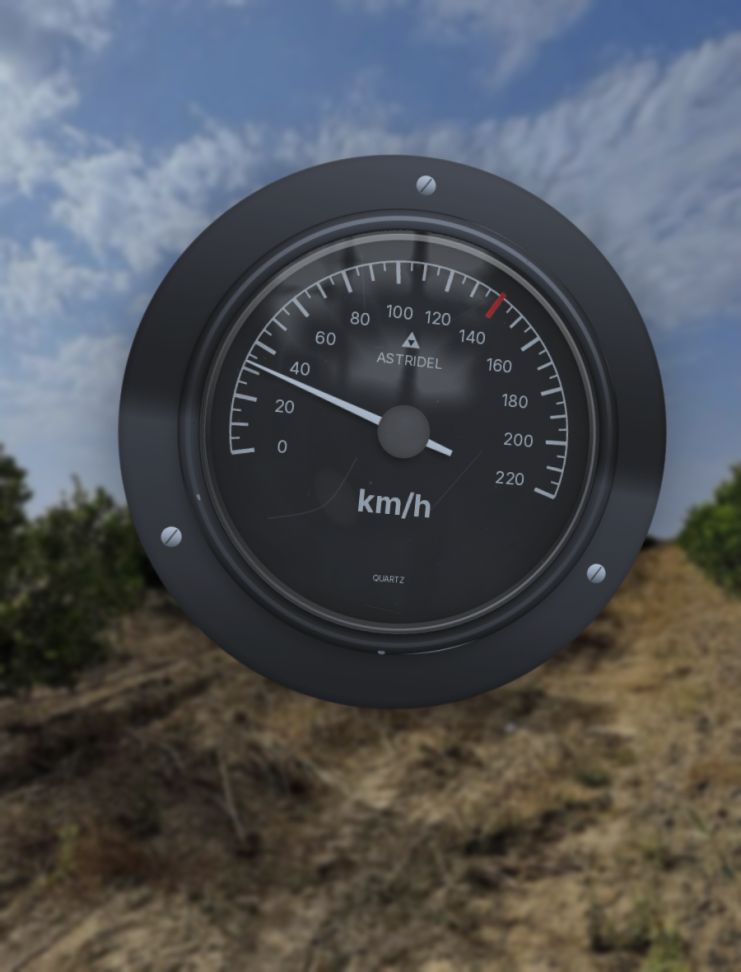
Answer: 32.5km/h
